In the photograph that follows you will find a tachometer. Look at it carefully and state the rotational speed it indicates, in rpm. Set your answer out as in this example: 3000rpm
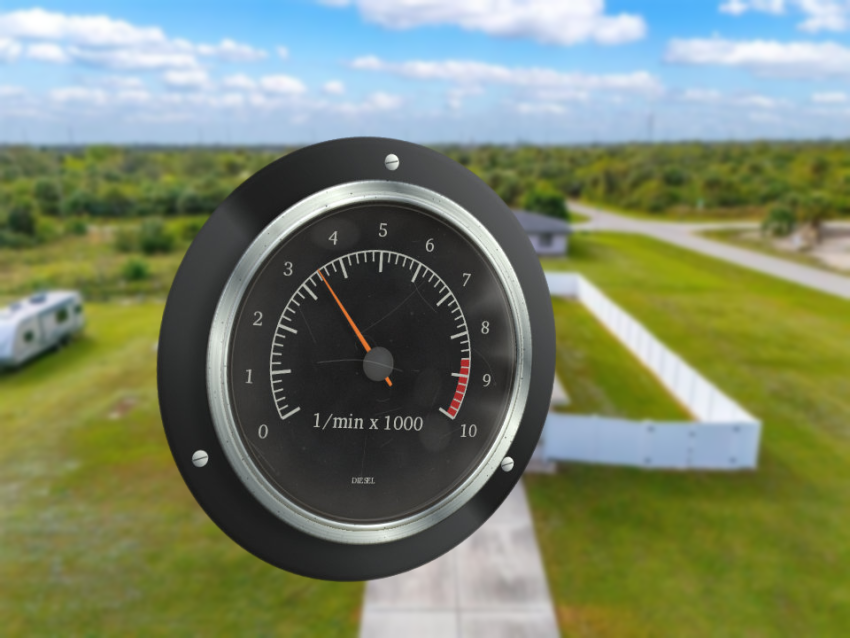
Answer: 3400rpm
